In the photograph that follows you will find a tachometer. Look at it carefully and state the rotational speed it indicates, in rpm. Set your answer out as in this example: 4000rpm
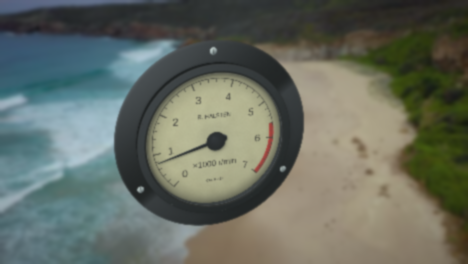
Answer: 800rpm
